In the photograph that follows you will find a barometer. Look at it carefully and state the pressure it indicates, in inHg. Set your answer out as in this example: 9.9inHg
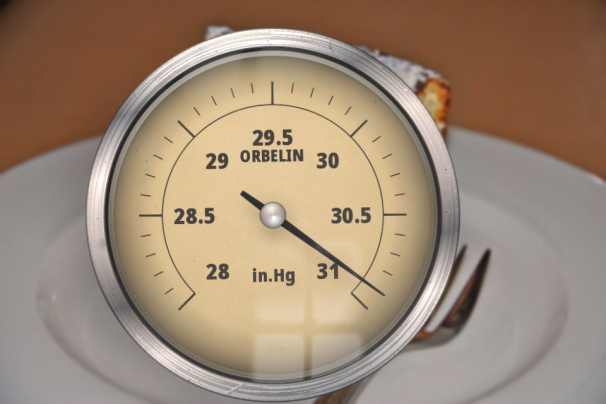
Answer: 30.9inHg
